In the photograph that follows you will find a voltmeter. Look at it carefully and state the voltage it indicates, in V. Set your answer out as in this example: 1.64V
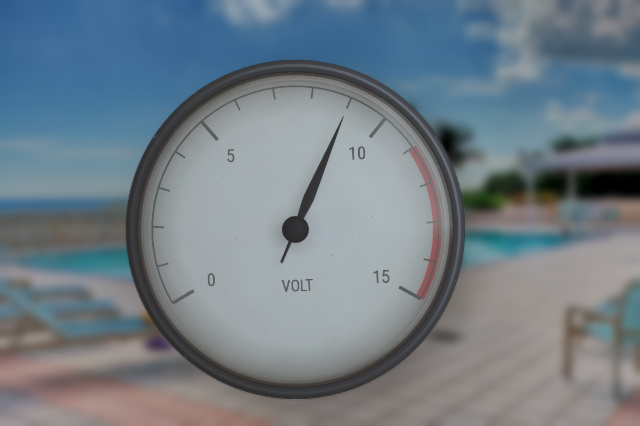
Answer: 9V
